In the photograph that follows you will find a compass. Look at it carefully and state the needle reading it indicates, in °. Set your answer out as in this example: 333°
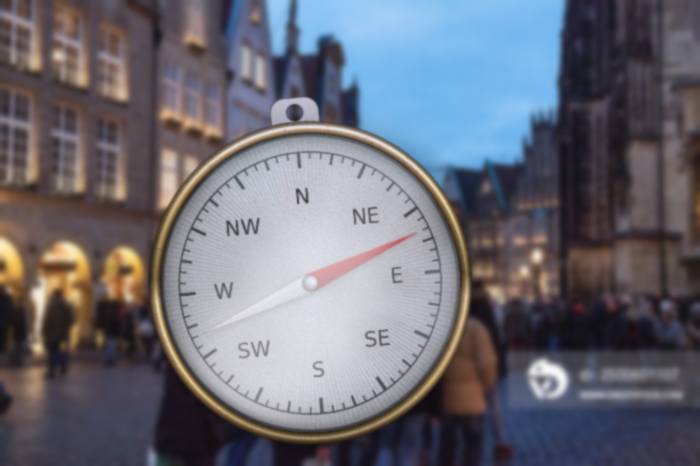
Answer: 70°
